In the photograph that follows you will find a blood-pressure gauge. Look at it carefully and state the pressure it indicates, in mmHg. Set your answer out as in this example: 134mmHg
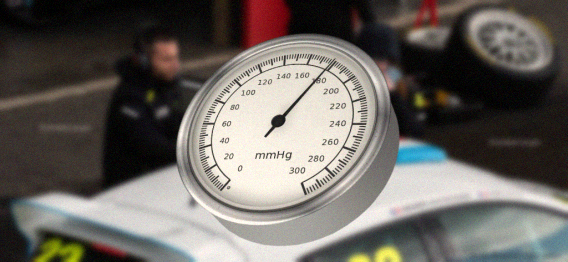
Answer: 180mmHg
